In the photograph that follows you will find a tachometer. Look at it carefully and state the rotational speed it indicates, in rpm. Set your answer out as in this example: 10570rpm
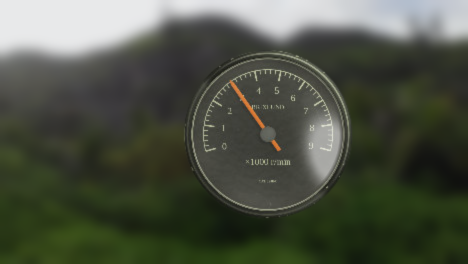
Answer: 3000rpm
